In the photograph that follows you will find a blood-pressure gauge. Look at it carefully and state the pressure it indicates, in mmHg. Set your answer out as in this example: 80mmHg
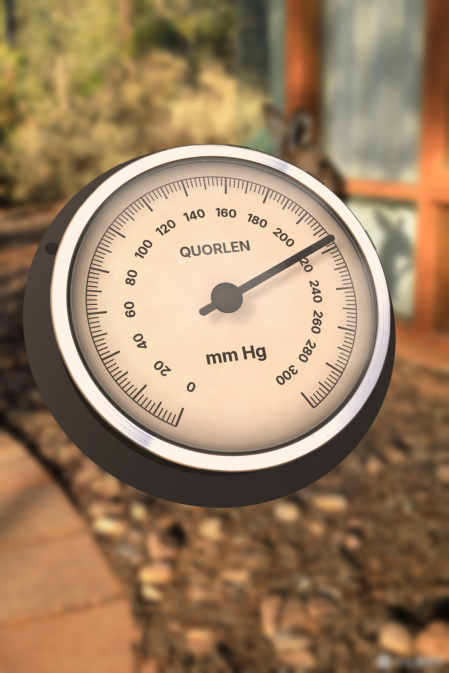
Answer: 216mmHg
